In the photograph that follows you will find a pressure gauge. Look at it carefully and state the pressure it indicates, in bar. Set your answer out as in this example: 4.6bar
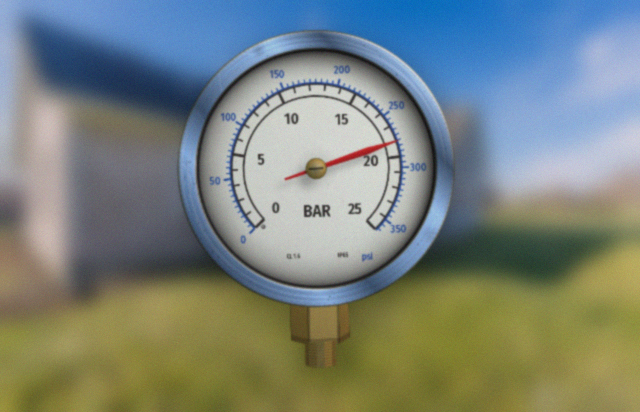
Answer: 19bar
